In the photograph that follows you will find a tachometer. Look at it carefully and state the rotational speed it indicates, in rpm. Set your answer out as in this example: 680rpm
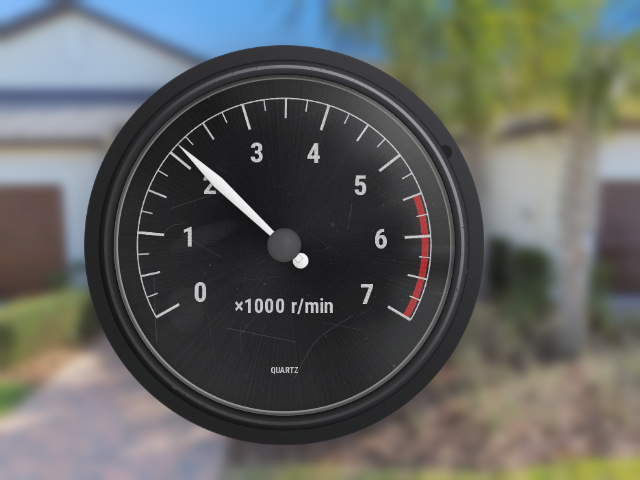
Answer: 2125rpm
